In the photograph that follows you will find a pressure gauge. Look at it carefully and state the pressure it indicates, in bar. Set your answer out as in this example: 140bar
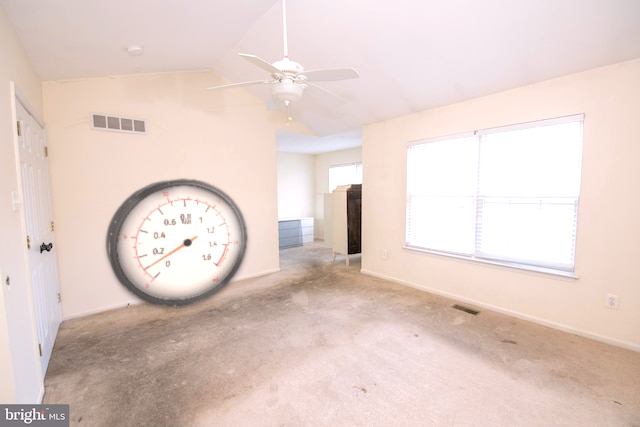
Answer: 0.1bar
